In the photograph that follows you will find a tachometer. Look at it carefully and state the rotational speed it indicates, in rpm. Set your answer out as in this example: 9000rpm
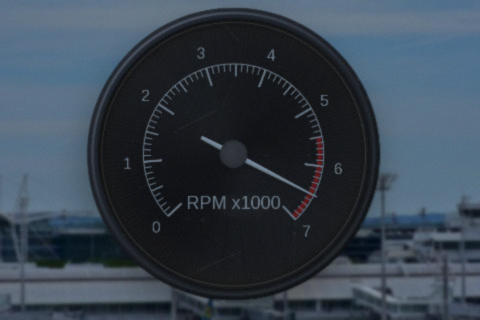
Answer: 6500rpm
